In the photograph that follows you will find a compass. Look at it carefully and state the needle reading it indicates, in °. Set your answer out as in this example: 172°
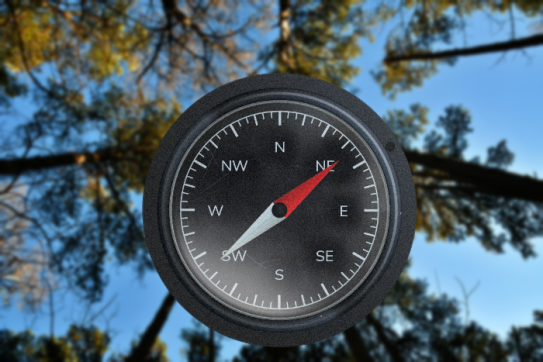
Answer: 50°
